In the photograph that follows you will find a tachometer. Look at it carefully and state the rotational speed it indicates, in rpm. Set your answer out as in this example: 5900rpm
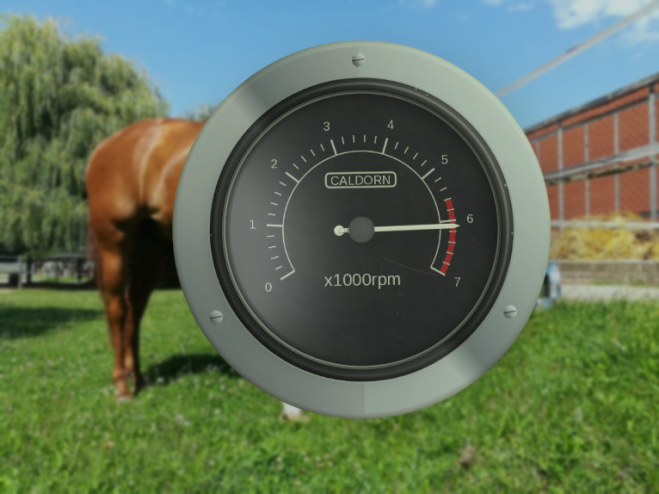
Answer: 6100rpm
